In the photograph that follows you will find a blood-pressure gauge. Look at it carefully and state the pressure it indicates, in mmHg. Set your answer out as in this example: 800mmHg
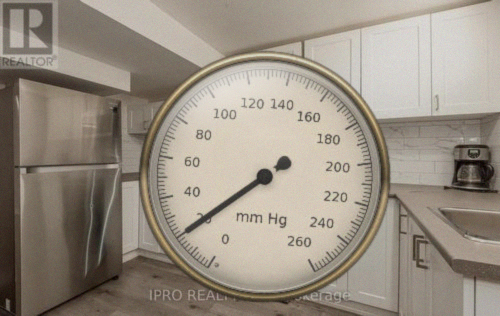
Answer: 20mmHg
